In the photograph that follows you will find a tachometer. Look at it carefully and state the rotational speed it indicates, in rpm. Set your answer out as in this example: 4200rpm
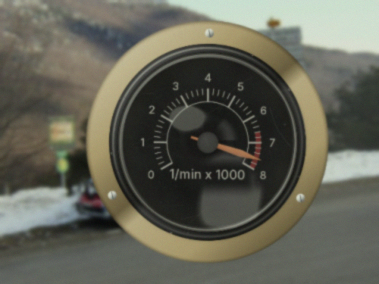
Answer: 7600rpm
